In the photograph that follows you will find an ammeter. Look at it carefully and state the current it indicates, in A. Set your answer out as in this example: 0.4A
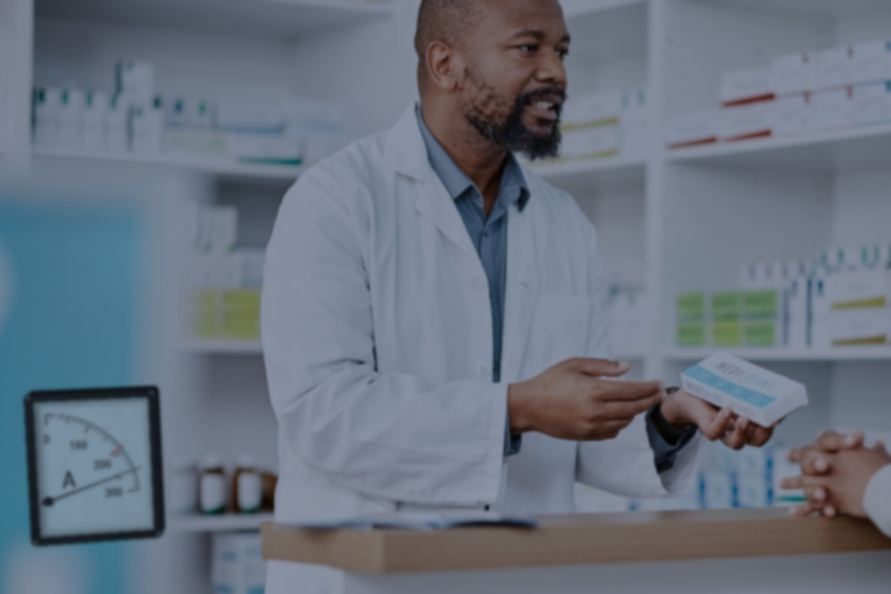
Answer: 250A
